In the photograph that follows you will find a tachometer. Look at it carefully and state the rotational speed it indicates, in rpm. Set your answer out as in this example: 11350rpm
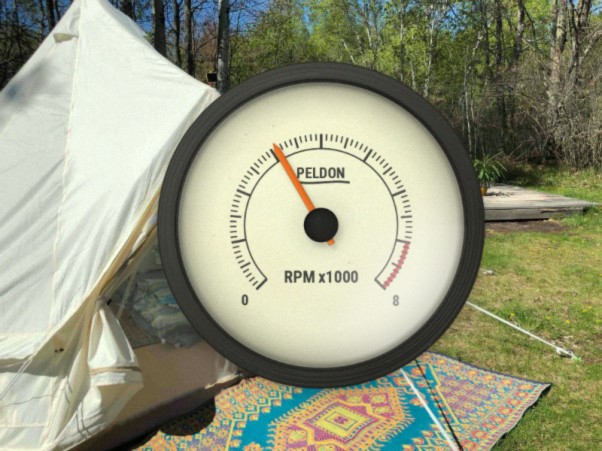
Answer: 3100rpm
